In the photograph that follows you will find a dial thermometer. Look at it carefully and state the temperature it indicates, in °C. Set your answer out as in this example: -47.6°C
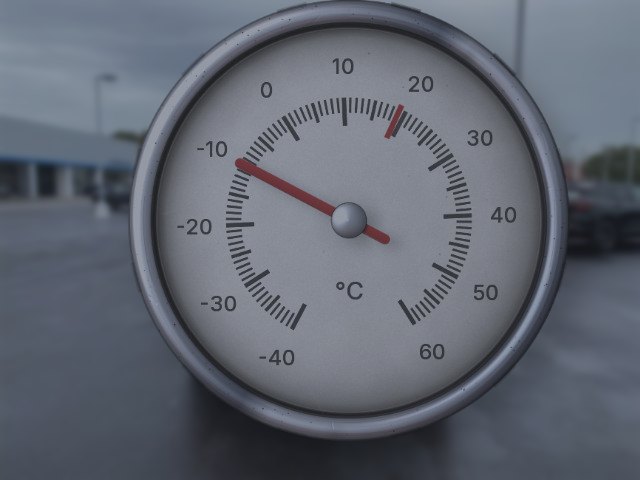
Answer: -10°C
